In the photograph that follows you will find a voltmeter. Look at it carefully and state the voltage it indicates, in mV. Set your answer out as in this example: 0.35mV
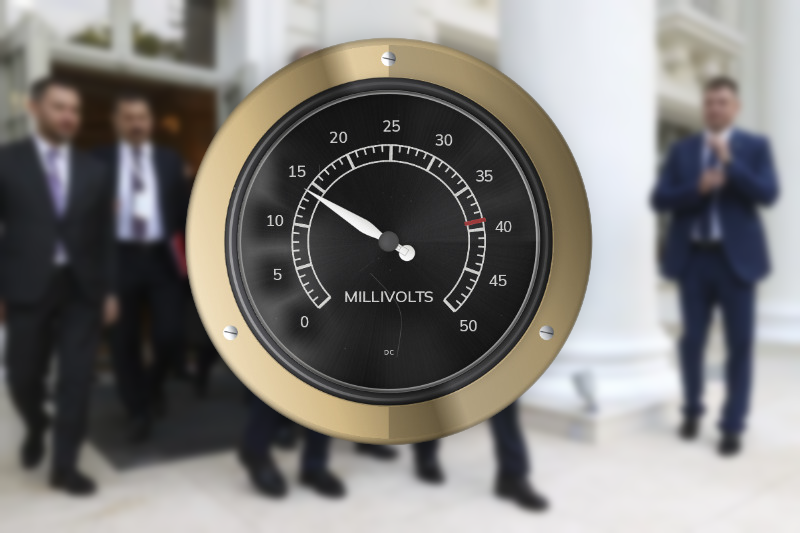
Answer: 14mV
